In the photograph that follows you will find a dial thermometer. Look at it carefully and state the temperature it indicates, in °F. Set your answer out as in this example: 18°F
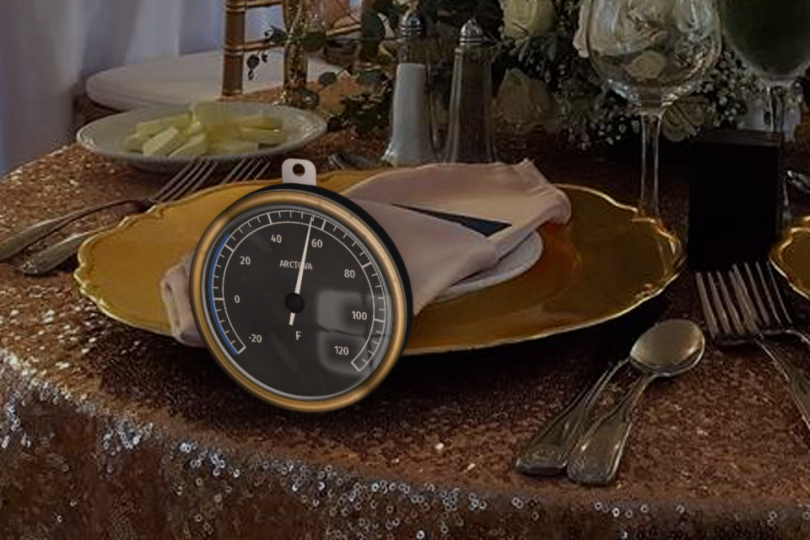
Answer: 56°F
